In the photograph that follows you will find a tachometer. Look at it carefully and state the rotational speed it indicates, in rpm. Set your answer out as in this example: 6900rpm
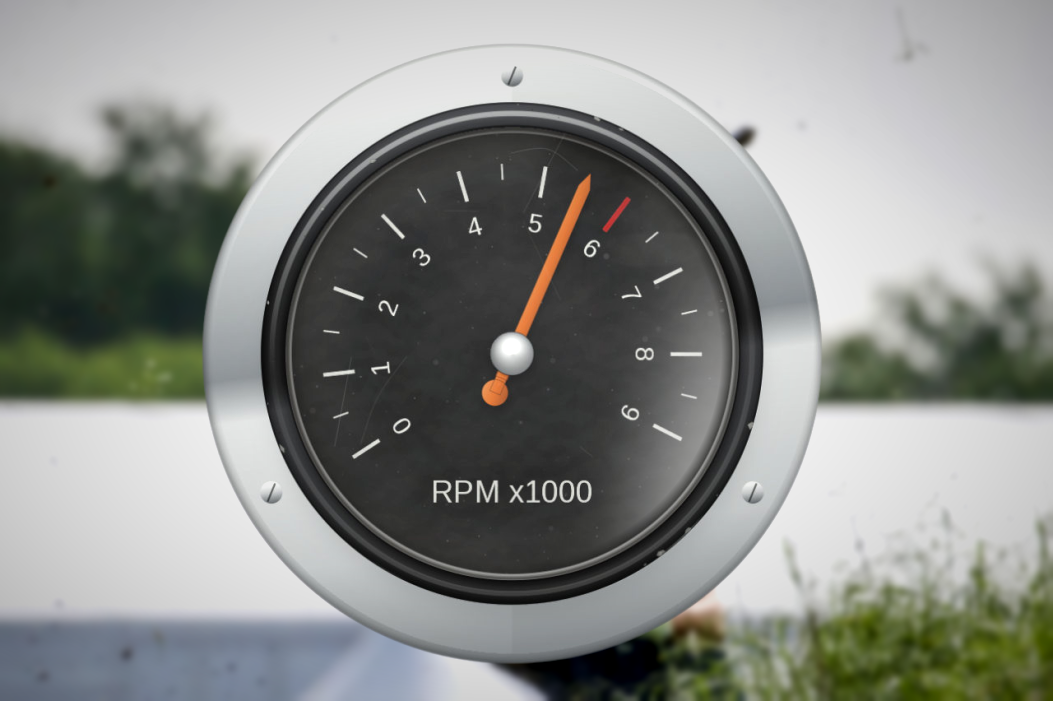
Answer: 5500rpm
